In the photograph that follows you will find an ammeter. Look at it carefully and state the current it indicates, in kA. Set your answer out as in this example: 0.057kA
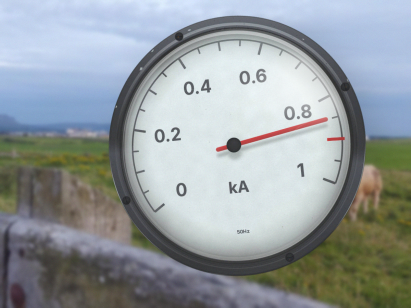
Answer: 0.85kA
